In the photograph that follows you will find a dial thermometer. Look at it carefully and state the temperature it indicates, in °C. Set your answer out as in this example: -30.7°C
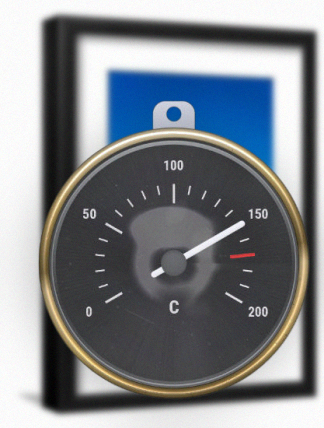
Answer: 150°C
